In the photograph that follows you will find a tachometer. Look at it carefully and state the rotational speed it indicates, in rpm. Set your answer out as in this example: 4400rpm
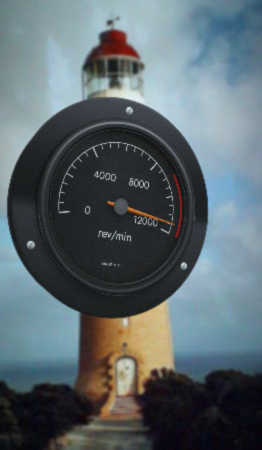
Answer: 11500rpm
